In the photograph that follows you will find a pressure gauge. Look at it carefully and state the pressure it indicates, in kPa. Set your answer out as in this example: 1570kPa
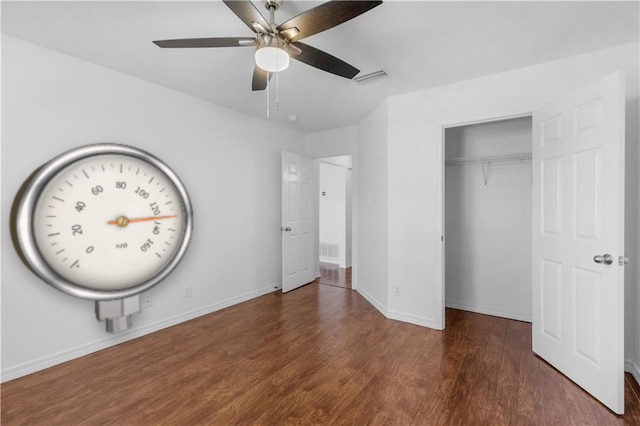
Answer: 130kPa
